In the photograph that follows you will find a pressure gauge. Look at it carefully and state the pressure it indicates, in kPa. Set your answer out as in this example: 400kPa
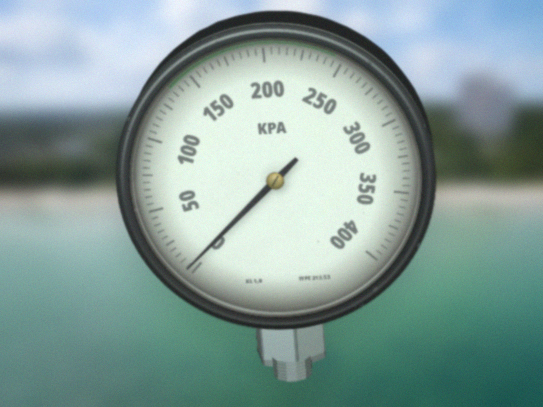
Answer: 5kPa
